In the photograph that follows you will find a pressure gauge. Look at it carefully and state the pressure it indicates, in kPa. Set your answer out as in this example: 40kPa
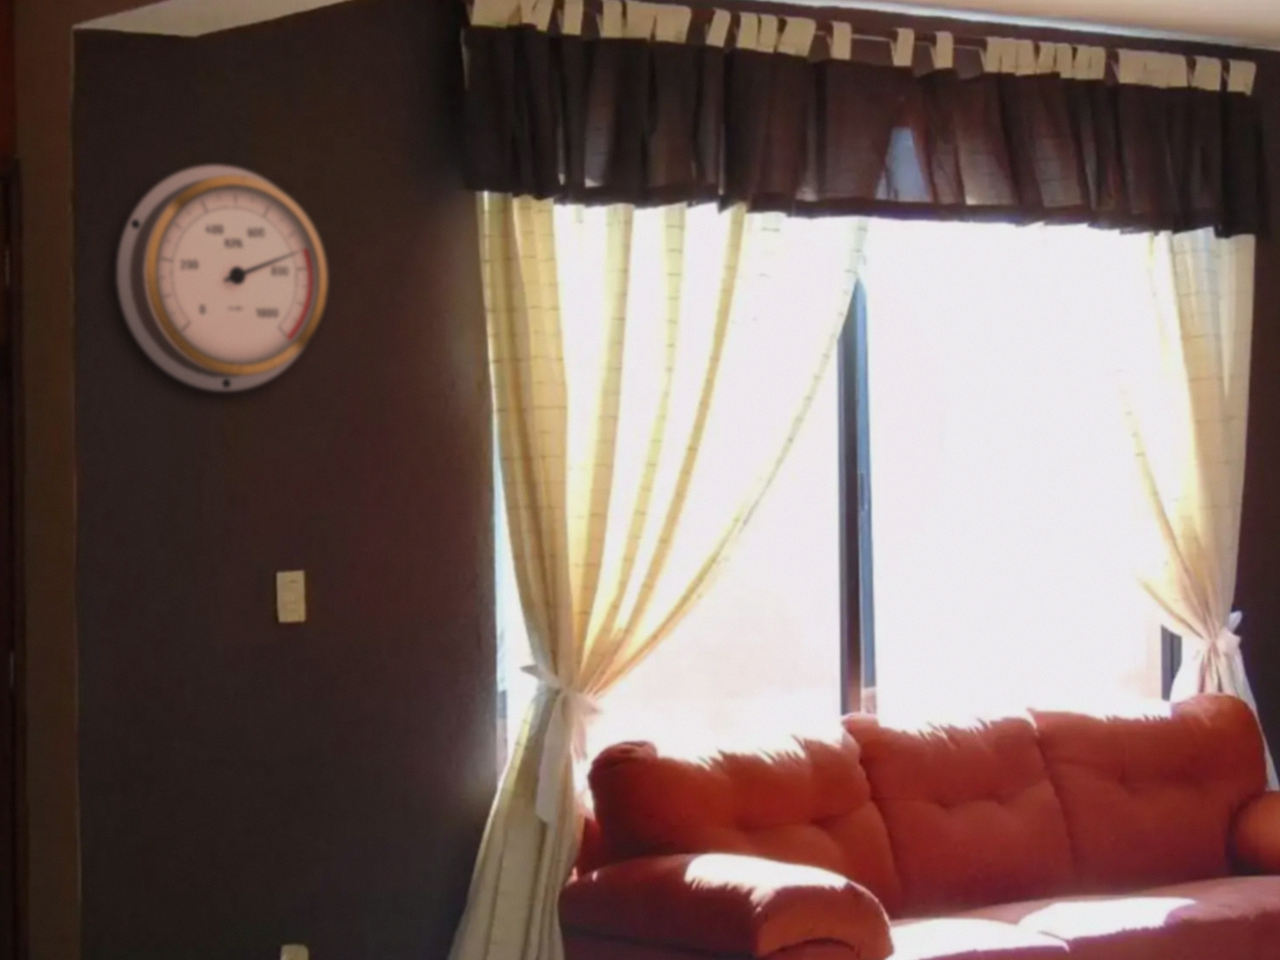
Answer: 750kPa
